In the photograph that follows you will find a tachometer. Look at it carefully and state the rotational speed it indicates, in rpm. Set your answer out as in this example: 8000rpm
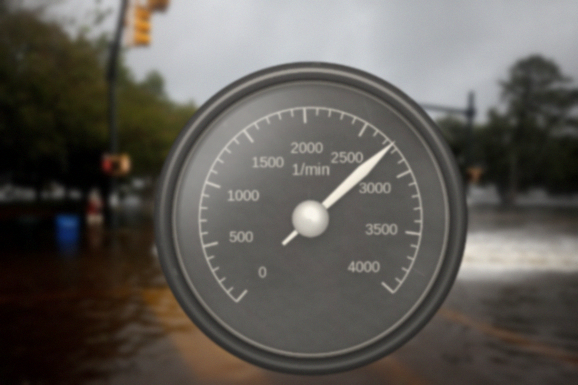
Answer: 2750rpm
